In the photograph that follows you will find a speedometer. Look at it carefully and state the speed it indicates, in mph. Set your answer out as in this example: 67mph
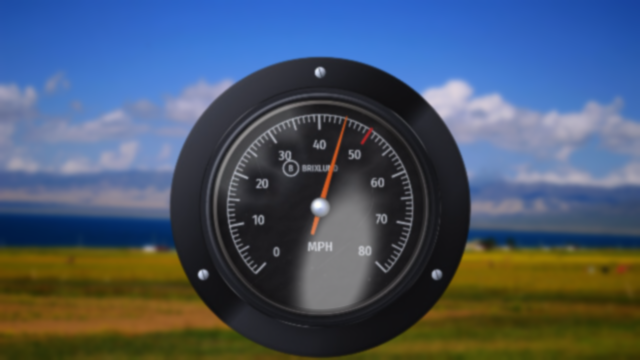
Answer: 45mph
